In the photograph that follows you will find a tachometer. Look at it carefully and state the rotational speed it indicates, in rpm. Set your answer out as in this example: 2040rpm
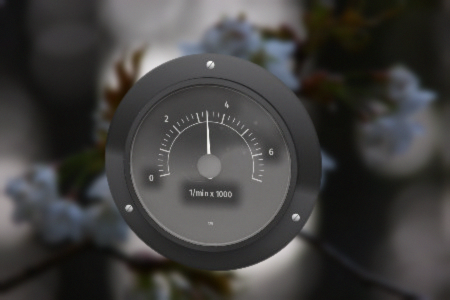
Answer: 3400rpm
